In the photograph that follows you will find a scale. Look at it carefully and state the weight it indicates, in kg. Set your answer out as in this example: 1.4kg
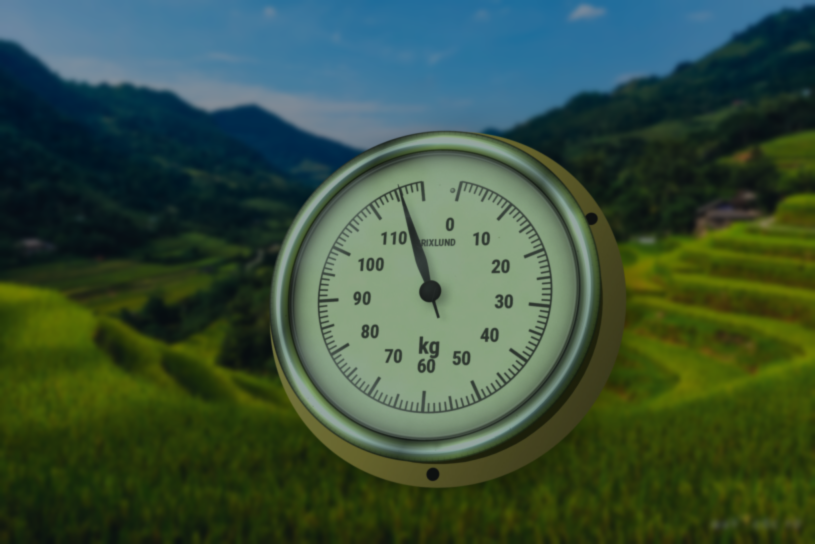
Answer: 116kg
